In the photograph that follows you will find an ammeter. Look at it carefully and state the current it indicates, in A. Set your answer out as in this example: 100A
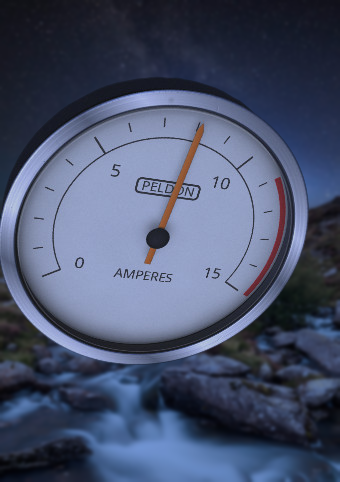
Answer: 8A
